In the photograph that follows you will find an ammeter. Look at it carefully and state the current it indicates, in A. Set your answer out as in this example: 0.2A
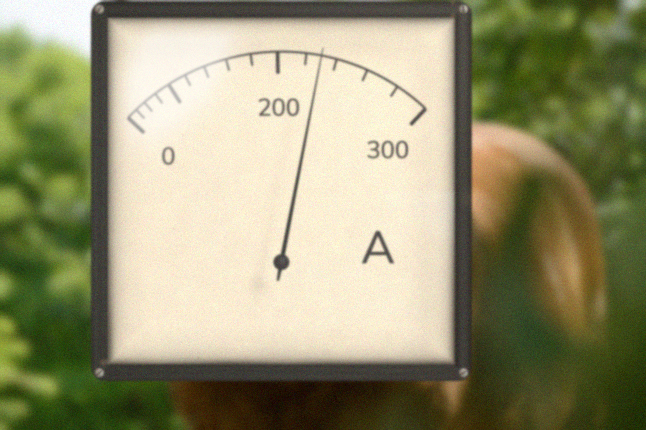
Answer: 230A
